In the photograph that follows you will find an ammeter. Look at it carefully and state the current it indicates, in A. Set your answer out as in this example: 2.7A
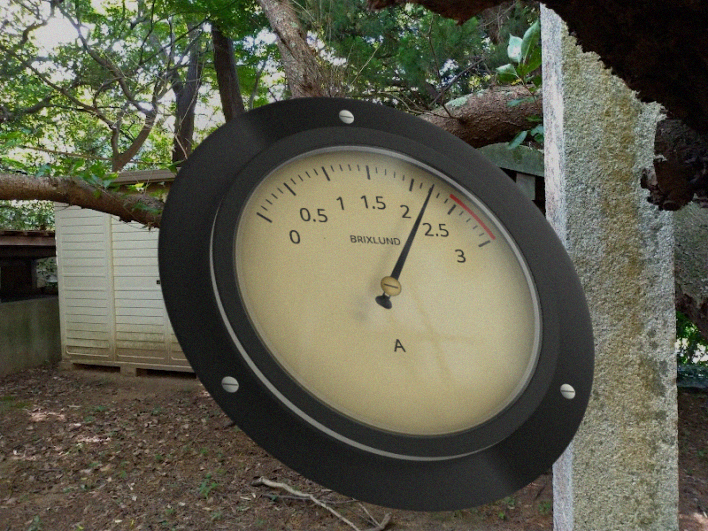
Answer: 2.2A
